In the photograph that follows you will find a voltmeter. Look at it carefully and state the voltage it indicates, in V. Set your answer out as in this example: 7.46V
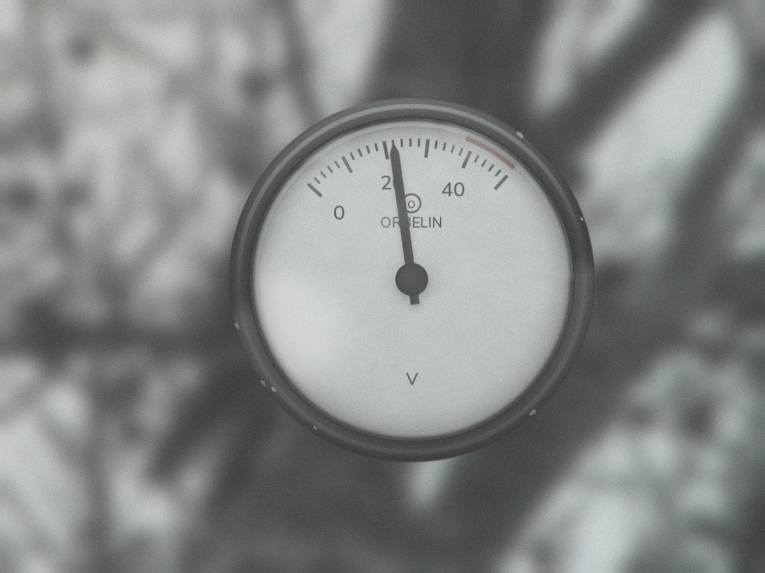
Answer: 22V
